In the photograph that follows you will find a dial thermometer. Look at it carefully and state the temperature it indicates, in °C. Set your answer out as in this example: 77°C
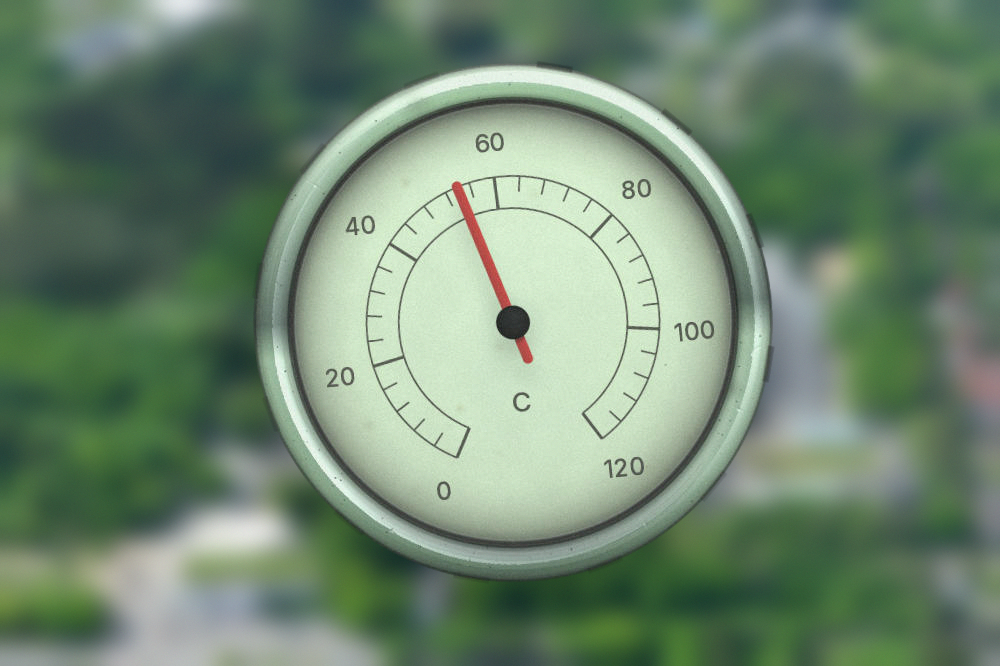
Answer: 54°C
